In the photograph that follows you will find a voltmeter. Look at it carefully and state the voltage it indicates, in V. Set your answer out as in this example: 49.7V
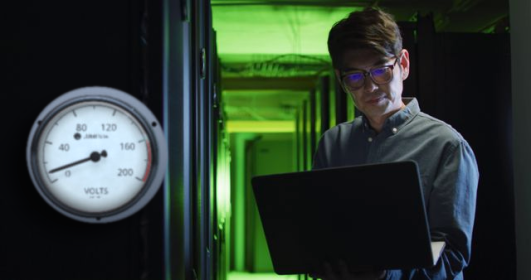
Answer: 10V
